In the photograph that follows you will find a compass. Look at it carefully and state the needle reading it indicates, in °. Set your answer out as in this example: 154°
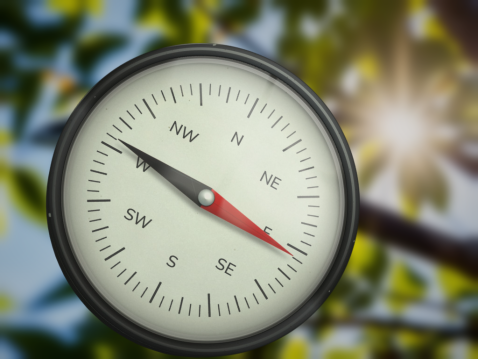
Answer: 95°
